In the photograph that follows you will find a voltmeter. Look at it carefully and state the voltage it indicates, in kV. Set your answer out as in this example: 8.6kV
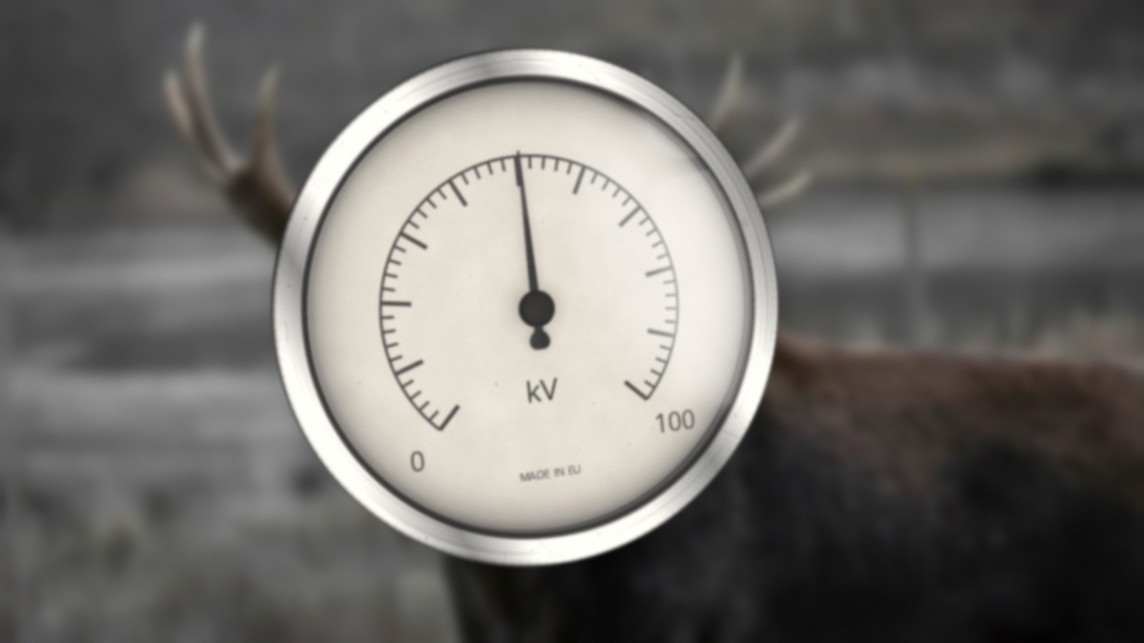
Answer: 50kV
